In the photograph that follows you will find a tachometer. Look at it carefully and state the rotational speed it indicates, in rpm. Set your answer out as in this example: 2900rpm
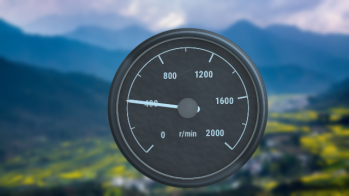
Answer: 400rpm
